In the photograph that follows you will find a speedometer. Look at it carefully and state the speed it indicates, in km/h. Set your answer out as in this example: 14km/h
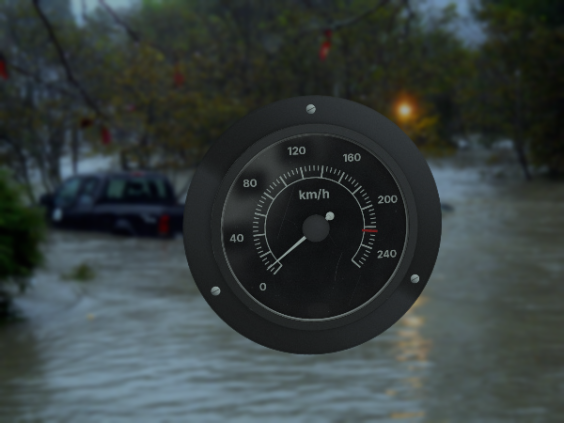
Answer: 8km/h
